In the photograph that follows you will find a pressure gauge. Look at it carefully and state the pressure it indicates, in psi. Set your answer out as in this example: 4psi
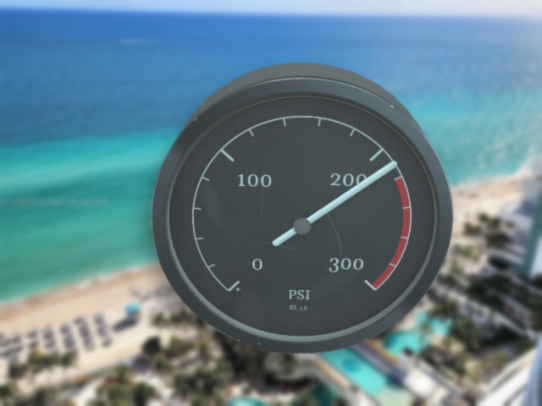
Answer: 210psi
